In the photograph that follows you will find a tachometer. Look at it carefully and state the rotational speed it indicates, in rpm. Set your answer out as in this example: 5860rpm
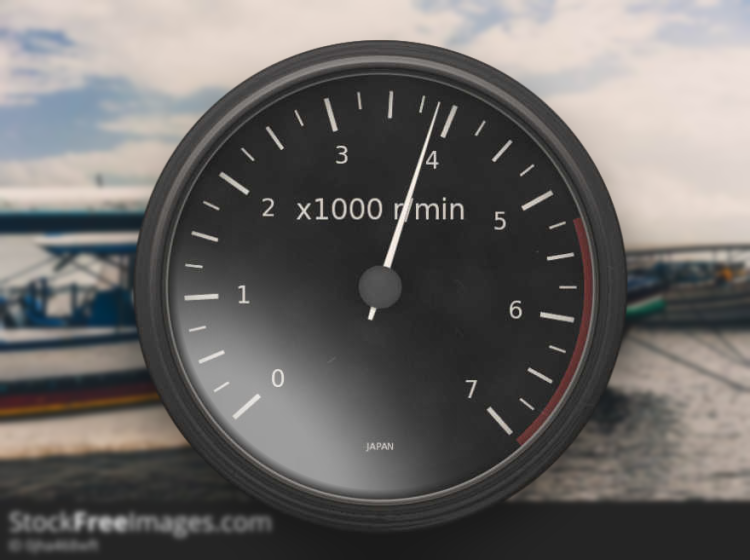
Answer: 3875rpm
